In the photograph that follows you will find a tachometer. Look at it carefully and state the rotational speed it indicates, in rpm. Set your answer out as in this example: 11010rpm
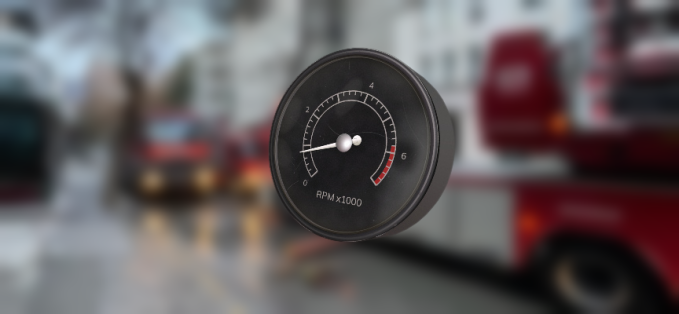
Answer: 800rpm
